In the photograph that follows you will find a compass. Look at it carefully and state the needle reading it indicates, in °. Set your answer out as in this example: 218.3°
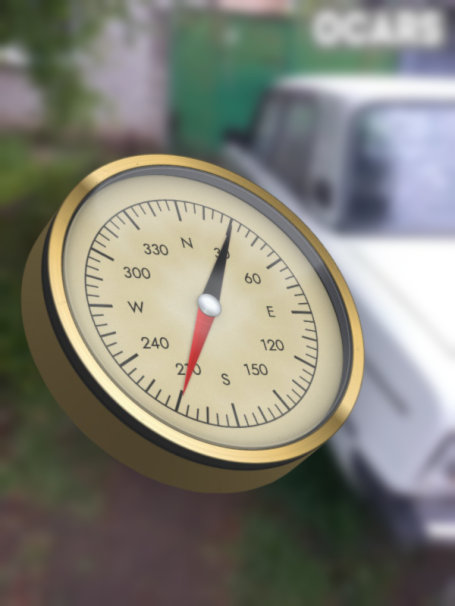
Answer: 210°
